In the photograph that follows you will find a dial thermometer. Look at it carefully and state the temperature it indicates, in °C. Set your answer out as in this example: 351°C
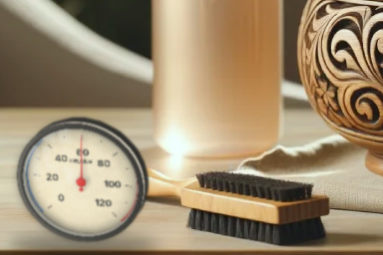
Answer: 60°C
